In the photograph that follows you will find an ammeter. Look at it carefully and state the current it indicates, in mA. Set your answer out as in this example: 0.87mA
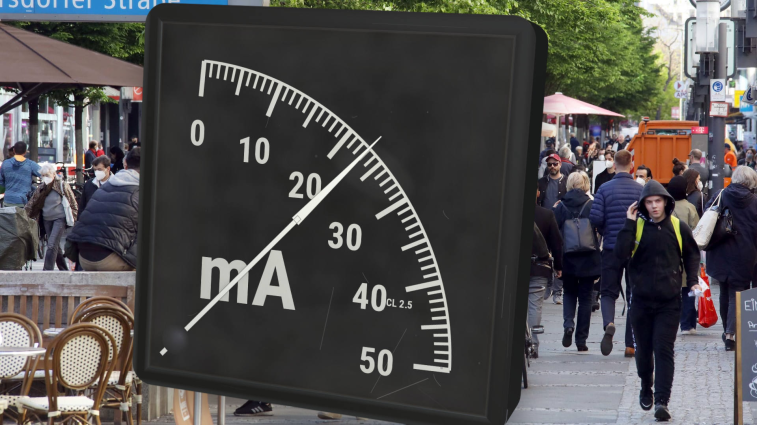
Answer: 23mA
